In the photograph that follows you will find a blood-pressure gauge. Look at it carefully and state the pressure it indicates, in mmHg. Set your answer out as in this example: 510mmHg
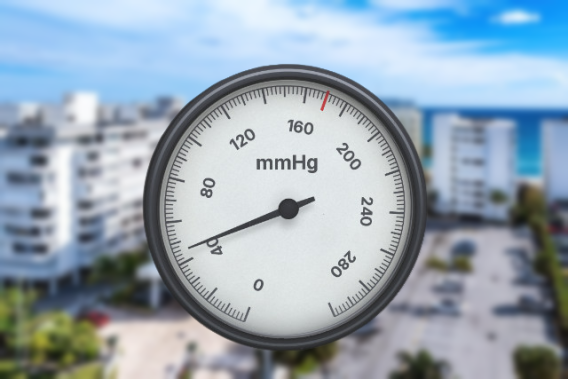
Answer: 46mmHg
